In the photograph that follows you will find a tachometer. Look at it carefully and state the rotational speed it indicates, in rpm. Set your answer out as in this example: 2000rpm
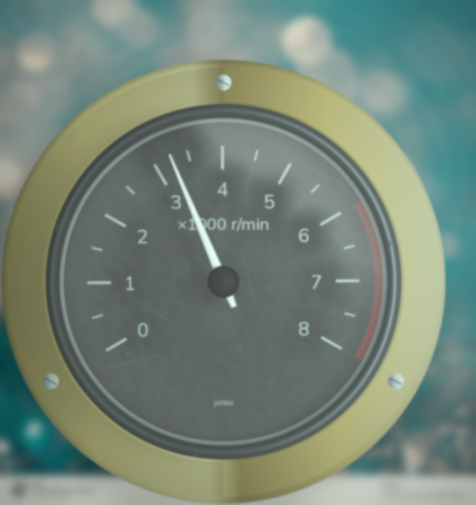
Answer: 3250rpm
